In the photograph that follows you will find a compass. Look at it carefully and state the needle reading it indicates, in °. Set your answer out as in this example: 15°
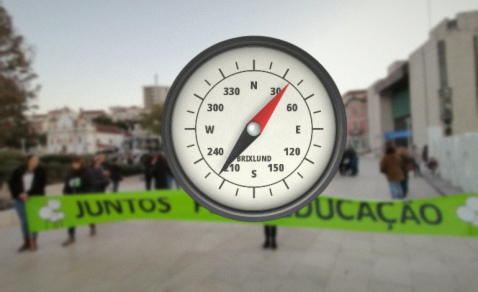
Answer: 37.5°
